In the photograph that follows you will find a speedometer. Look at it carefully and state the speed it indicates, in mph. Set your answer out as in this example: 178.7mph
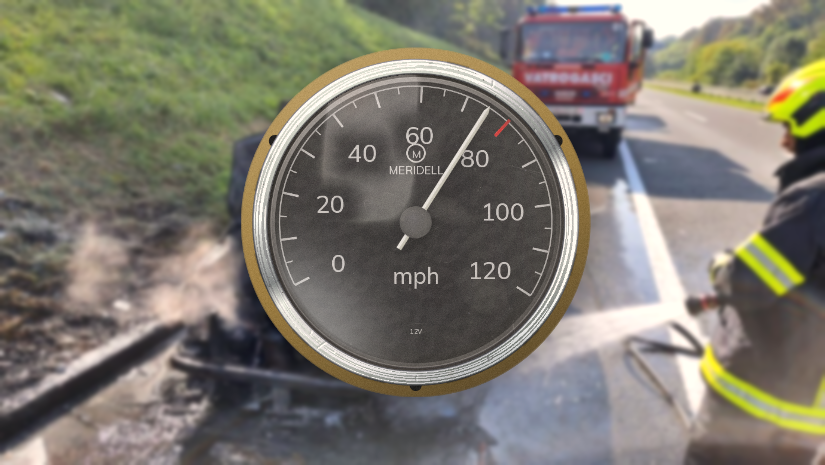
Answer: 75mph
